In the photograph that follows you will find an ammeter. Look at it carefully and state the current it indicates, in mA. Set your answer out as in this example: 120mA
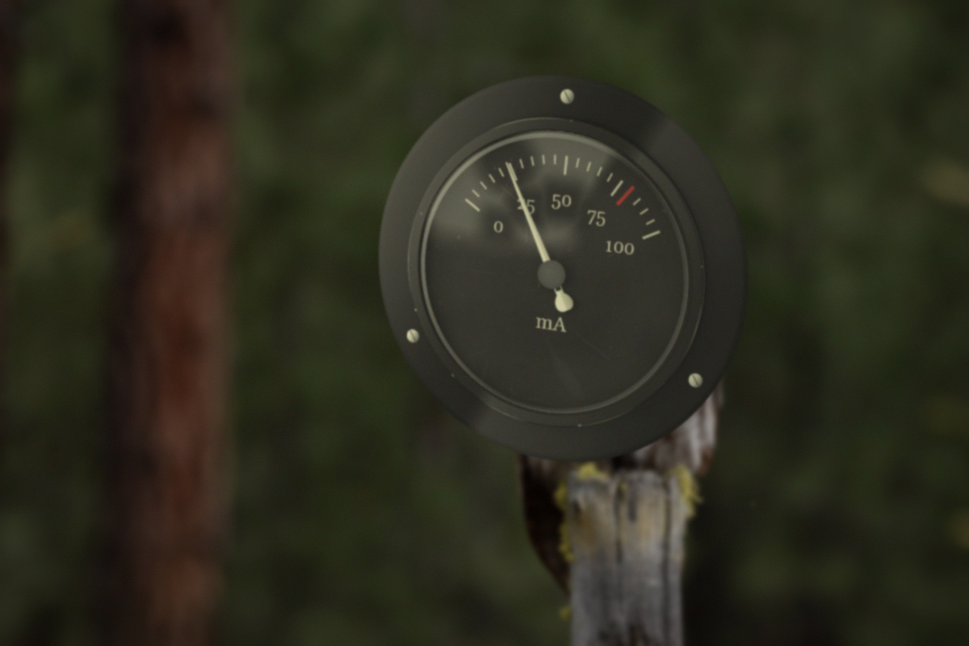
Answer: 25mA
